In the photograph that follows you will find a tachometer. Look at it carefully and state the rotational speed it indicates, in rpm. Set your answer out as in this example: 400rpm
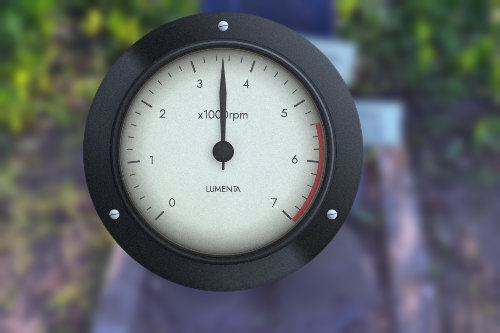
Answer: 3500rpm
